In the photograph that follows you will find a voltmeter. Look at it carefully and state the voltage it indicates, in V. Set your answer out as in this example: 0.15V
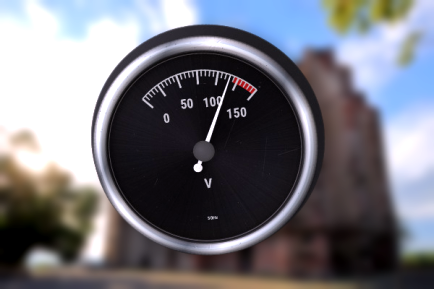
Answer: 115V
